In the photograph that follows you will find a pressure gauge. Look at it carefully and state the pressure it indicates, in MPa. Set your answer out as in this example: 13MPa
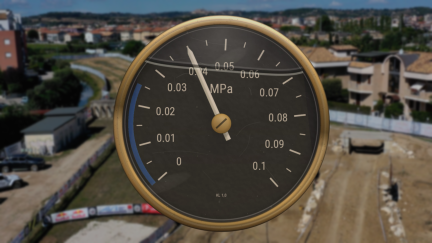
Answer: 0.04MPa
